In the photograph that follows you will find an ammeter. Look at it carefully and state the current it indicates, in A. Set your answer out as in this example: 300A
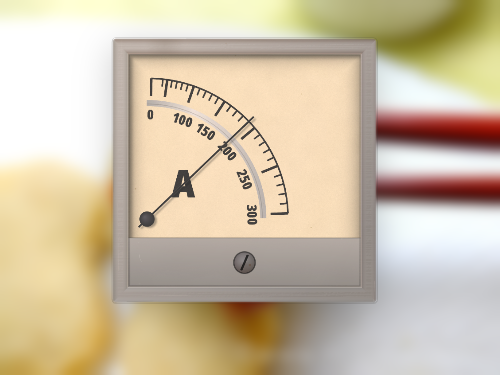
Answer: 190A
